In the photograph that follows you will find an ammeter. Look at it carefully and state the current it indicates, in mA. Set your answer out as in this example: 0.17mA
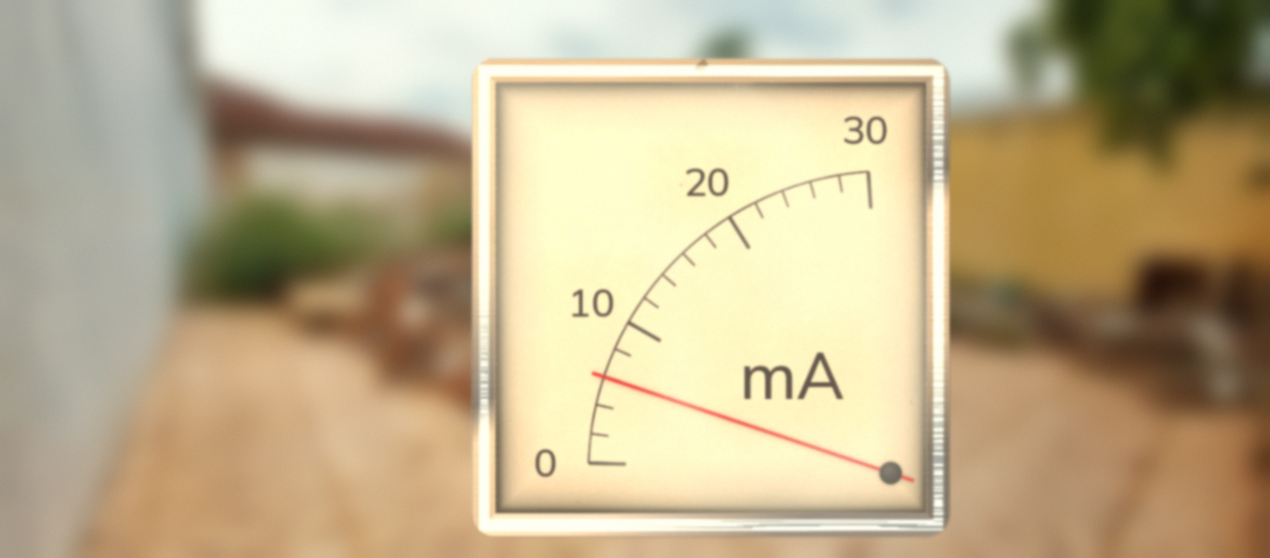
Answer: 6mA
